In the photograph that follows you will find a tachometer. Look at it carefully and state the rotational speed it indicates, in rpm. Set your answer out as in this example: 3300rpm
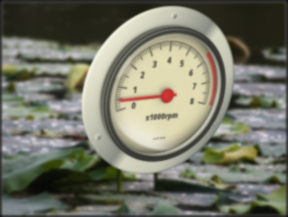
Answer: 500rpm
